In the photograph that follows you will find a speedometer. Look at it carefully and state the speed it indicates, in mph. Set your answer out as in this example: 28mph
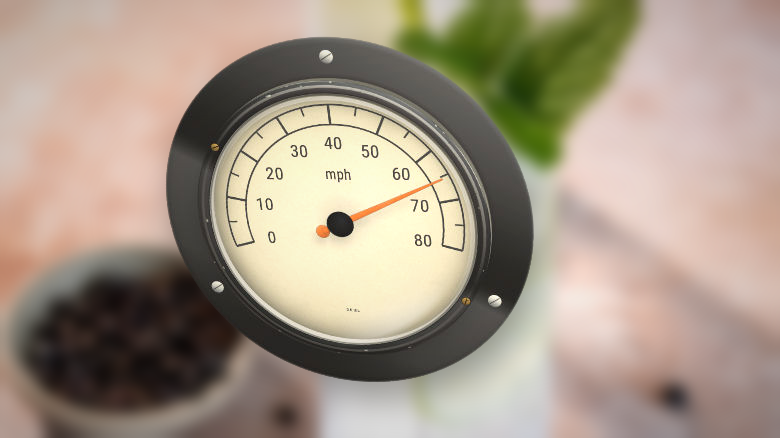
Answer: 65mph
